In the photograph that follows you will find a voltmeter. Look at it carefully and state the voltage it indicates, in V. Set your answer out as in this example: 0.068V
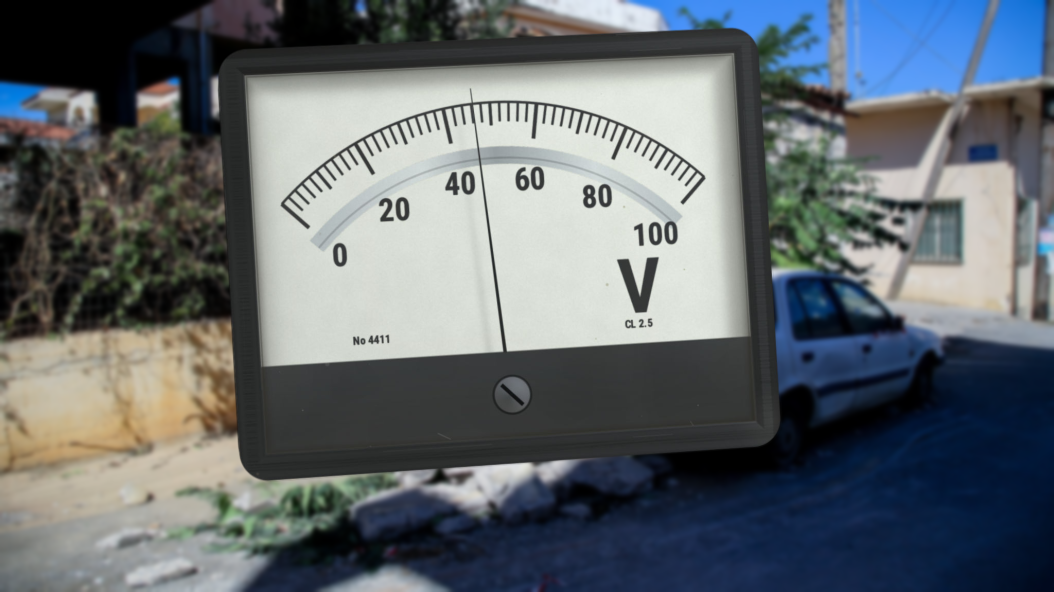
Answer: 46V
